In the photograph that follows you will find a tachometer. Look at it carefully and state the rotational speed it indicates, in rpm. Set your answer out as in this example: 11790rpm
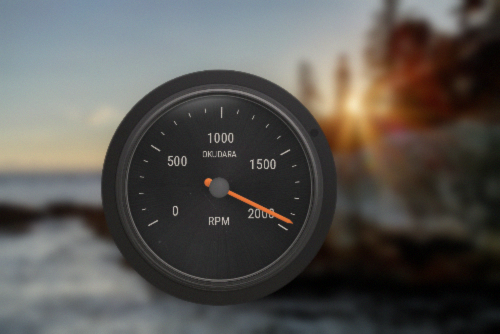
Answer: 1950rpm
